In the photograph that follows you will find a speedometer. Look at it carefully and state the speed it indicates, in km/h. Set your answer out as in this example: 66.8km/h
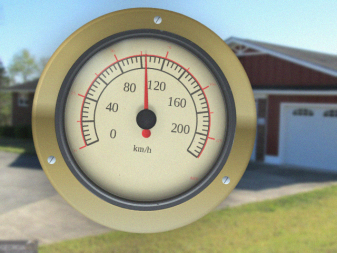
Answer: 104km/h
